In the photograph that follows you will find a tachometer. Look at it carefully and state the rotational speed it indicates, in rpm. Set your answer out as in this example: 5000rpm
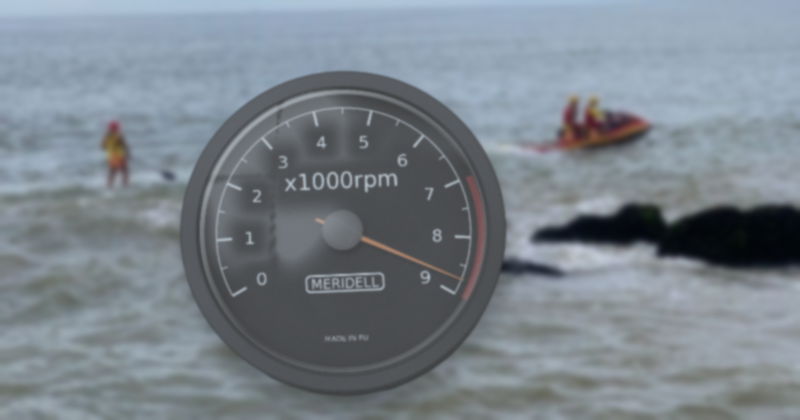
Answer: 8750rpm
